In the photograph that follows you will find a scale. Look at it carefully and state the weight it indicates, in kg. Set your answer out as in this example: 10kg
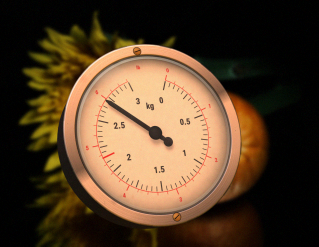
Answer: 2.7kg
